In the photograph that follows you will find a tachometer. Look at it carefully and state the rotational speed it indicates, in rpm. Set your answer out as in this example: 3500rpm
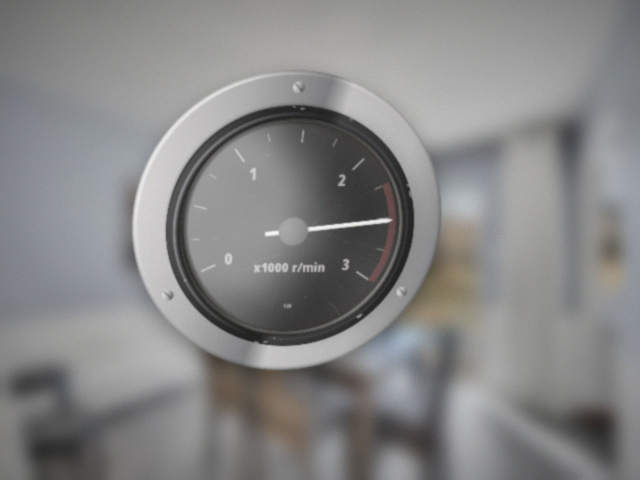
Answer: 2500rpm
